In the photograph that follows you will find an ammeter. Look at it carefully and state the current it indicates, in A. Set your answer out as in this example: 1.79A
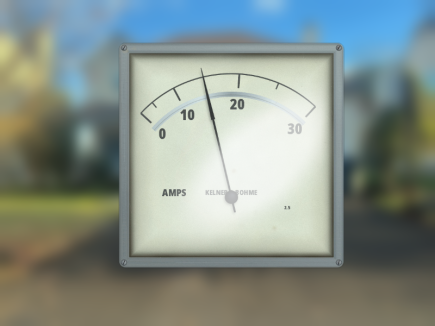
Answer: 15A
